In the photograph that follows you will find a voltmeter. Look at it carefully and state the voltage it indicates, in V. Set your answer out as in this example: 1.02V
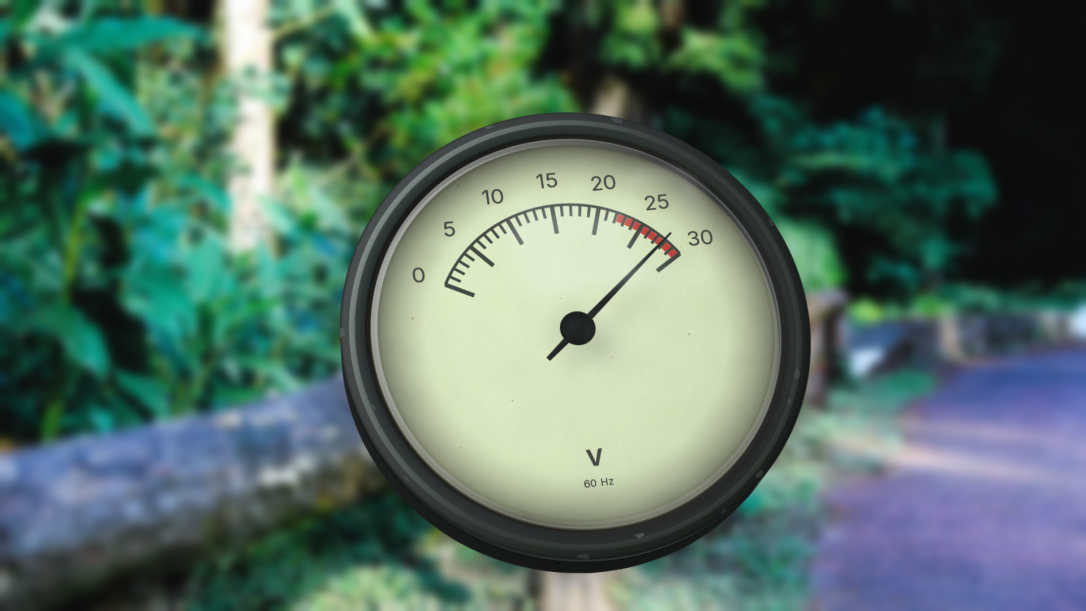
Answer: 28V
